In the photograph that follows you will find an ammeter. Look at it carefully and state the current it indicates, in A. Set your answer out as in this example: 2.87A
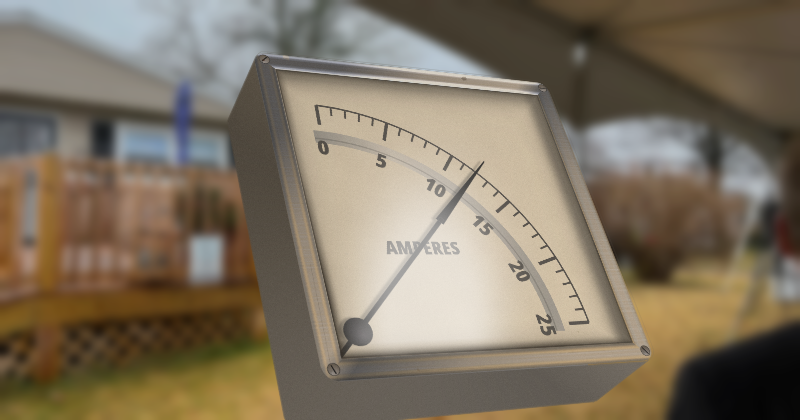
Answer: 12A
